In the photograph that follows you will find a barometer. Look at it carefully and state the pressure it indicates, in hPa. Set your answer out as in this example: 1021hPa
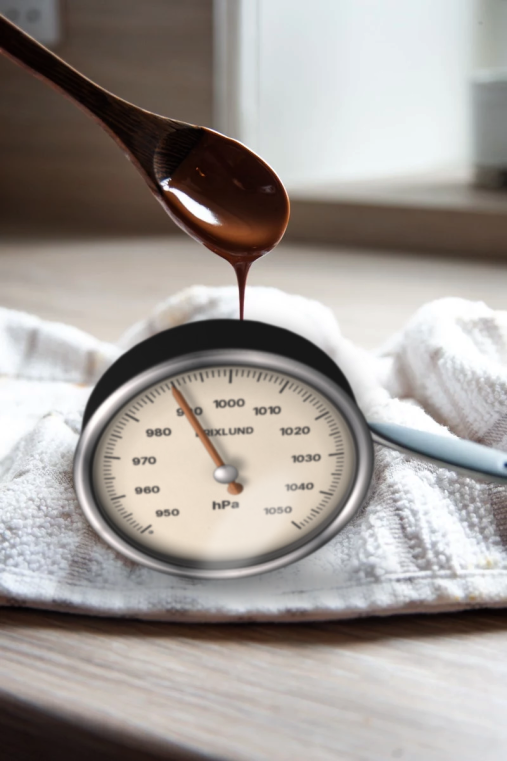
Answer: 990hPa
